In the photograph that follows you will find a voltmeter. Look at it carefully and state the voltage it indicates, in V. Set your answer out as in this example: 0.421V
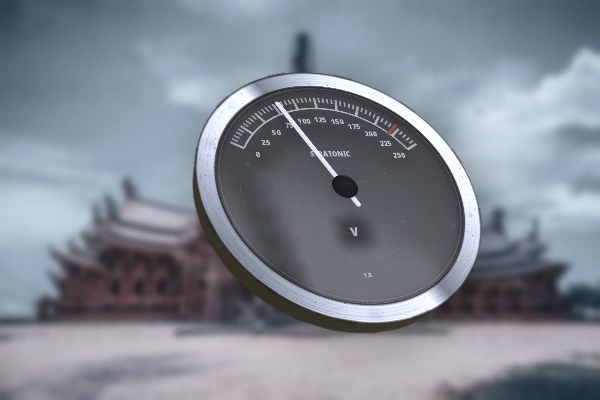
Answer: 75V
